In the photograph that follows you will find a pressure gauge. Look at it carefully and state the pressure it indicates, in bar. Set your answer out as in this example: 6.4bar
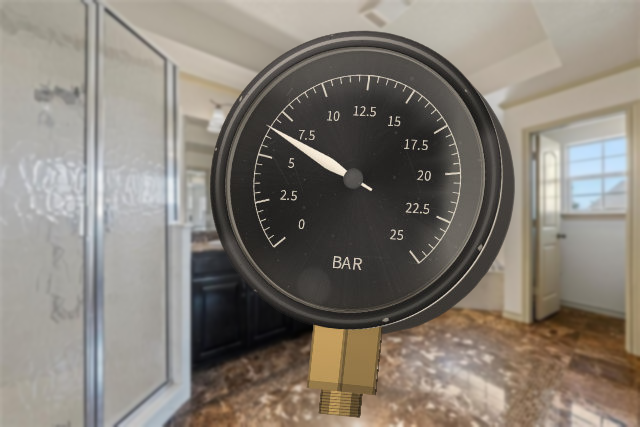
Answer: 6.5bar
